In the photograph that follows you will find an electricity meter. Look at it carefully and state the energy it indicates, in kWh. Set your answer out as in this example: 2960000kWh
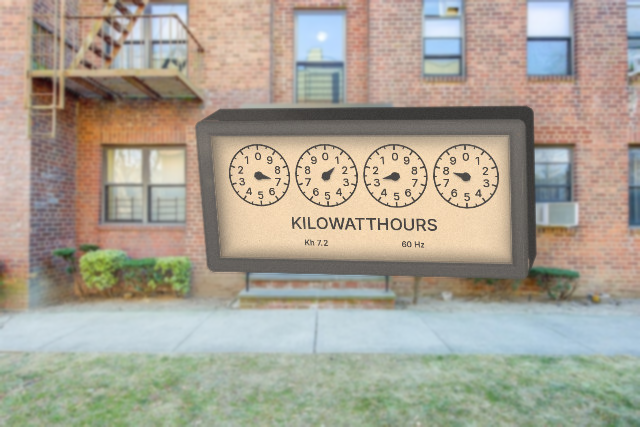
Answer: 7128kWh
